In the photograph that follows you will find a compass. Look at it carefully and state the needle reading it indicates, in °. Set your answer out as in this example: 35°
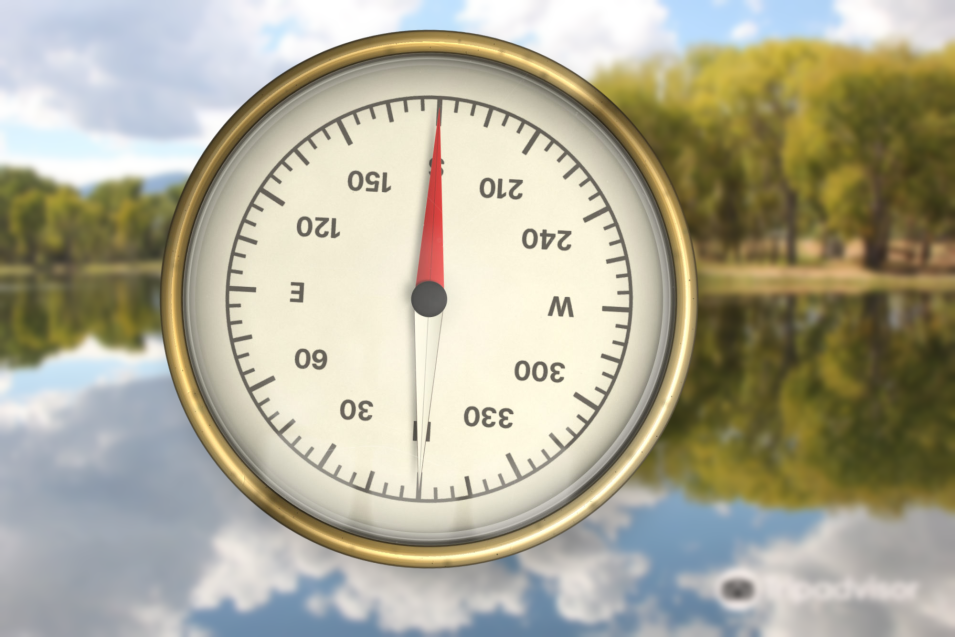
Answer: 180°
